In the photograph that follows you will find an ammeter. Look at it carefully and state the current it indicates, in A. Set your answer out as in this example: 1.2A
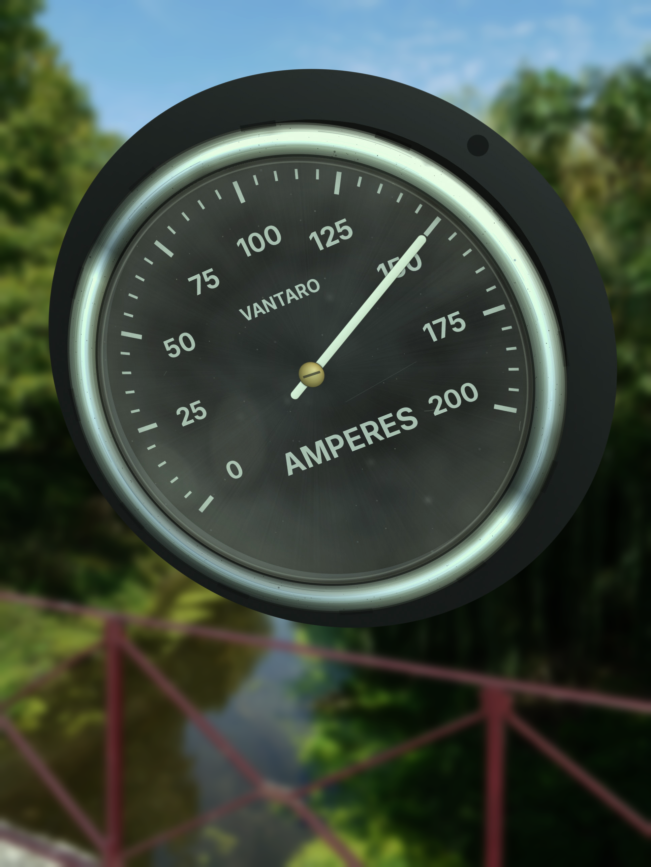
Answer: 150A
